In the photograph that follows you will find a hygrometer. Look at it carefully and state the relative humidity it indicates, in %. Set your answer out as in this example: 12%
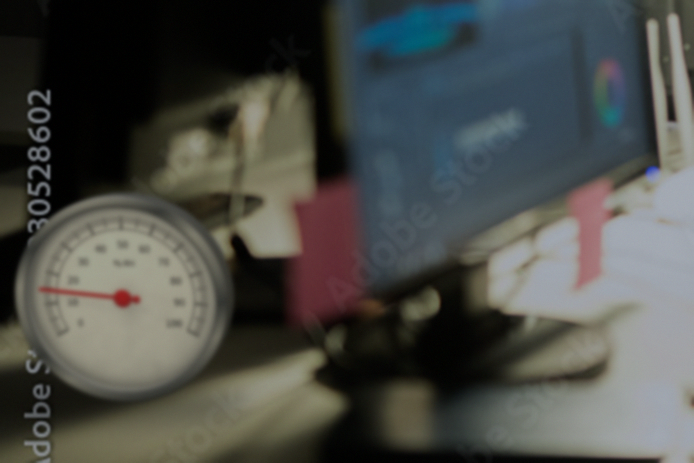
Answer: 15%
